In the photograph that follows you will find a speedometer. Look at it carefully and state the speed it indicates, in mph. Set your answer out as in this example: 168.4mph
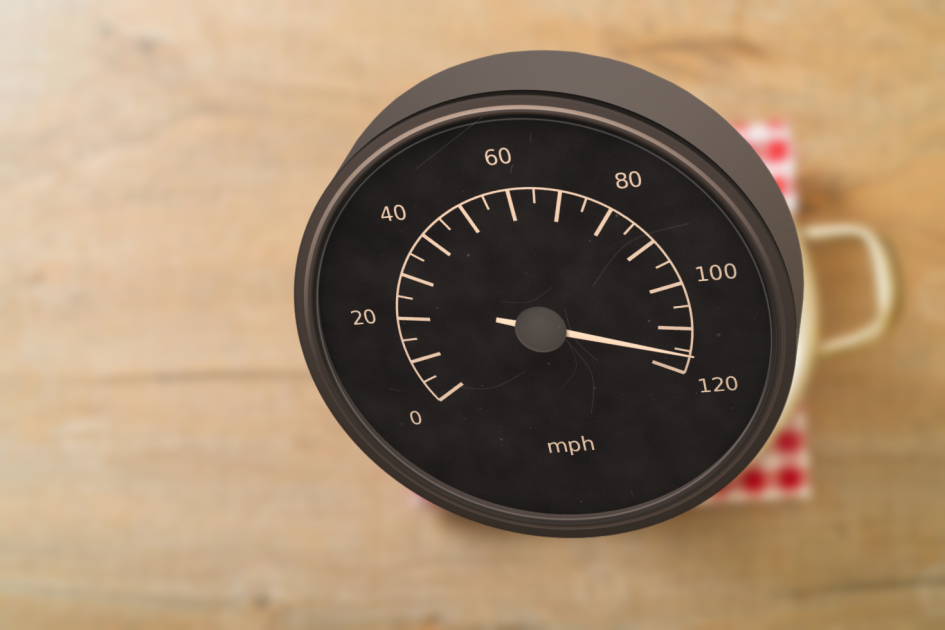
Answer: 115mph
